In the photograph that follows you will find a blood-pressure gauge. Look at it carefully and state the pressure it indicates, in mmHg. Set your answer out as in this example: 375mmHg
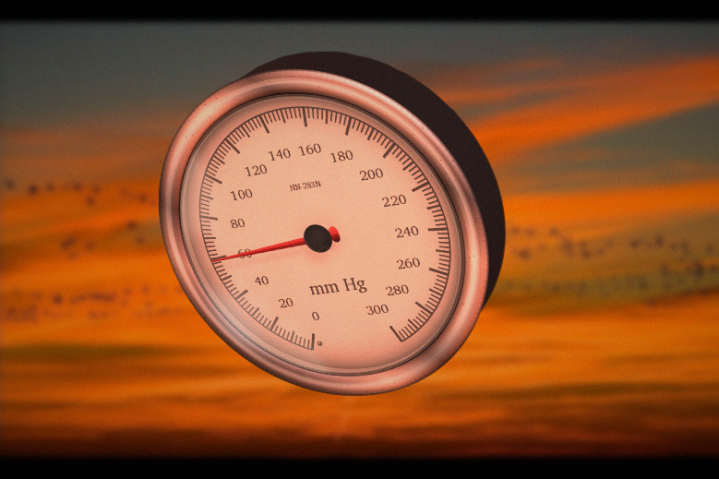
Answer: 60mmHg
